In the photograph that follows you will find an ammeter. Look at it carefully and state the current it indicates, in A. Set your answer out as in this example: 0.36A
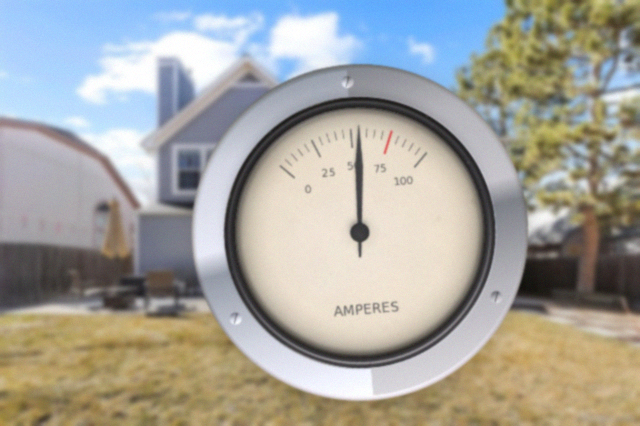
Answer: 55A
